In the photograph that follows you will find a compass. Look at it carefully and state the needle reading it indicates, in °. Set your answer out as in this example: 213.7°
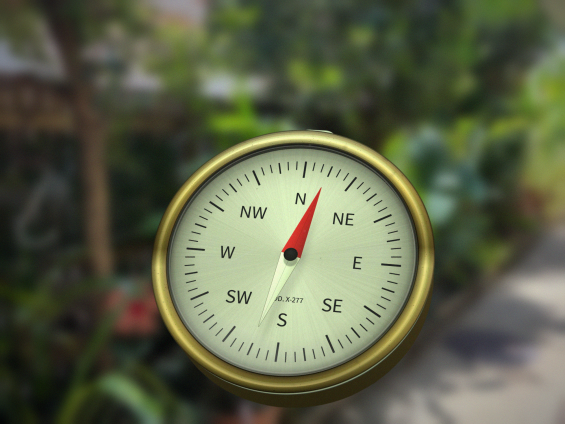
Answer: 15°
